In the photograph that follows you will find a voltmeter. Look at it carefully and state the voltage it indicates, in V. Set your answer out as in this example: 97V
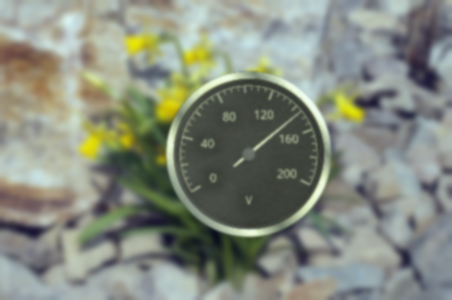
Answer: 145V
